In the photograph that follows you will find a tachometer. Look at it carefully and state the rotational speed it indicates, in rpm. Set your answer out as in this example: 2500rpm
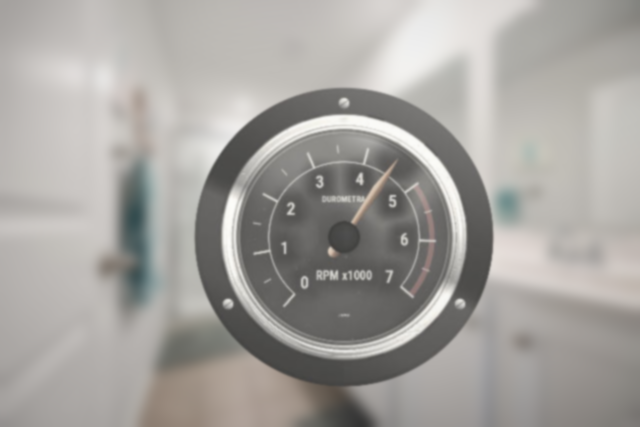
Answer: 4500rpm
